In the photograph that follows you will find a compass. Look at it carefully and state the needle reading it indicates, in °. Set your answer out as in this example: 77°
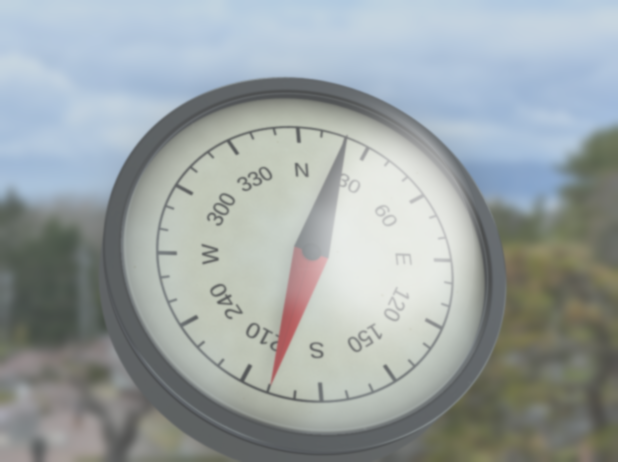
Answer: 200°
